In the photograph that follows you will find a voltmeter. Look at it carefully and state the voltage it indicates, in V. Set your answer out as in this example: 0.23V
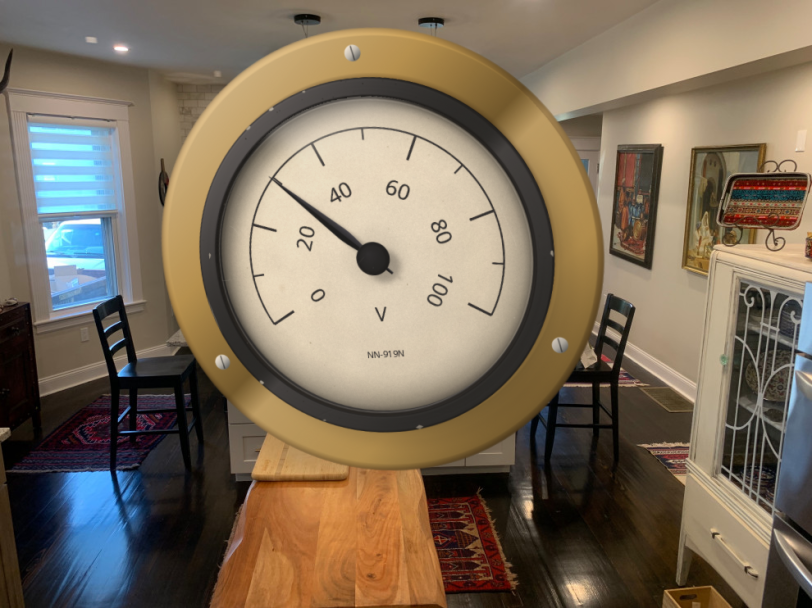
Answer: 30V
